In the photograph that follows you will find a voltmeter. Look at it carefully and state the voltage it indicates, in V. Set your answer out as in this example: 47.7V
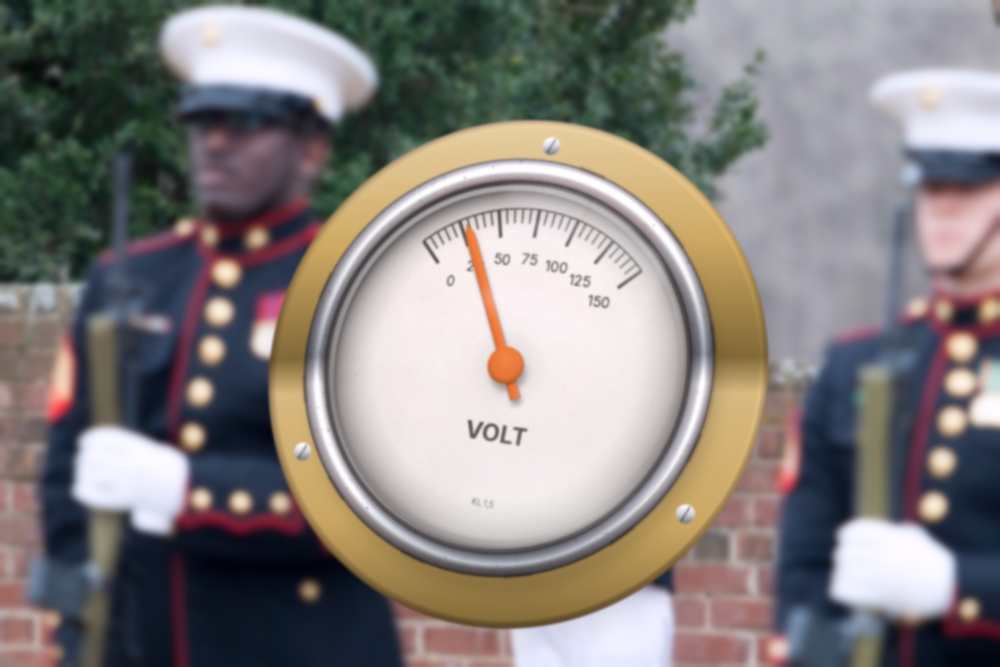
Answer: 30V
